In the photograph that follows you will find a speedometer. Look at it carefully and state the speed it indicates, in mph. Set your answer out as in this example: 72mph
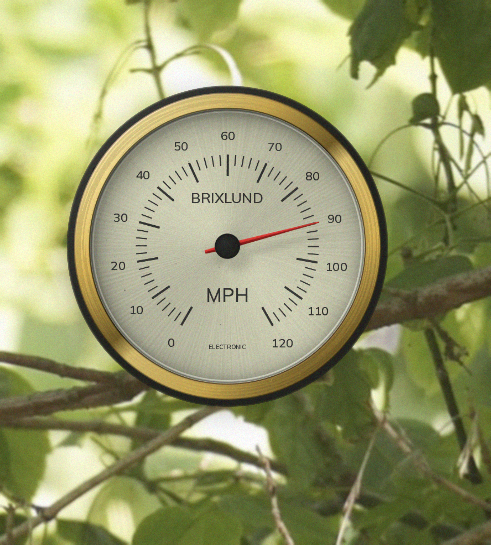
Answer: 90mph
